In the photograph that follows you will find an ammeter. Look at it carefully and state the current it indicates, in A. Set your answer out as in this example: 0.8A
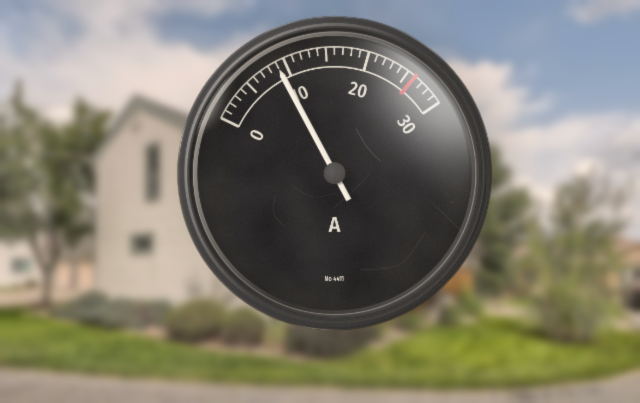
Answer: 9A
